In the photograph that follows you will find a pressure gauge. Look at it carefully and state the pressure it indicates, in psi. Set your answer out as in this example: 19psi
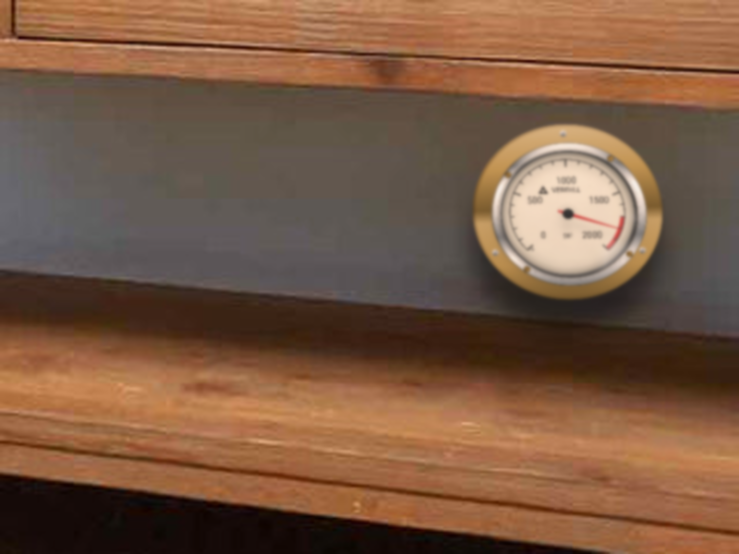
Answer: 1800psi
